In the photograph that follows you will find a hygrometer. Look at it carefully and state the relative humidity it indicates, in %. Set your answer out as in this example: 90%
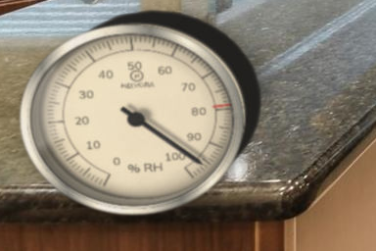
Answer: 95%
